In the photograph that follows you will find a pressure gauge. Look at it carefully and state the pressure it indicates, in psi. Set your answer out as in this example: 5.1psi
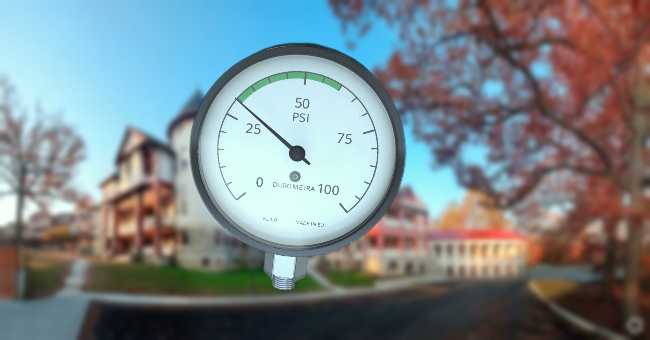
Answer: 30psi
